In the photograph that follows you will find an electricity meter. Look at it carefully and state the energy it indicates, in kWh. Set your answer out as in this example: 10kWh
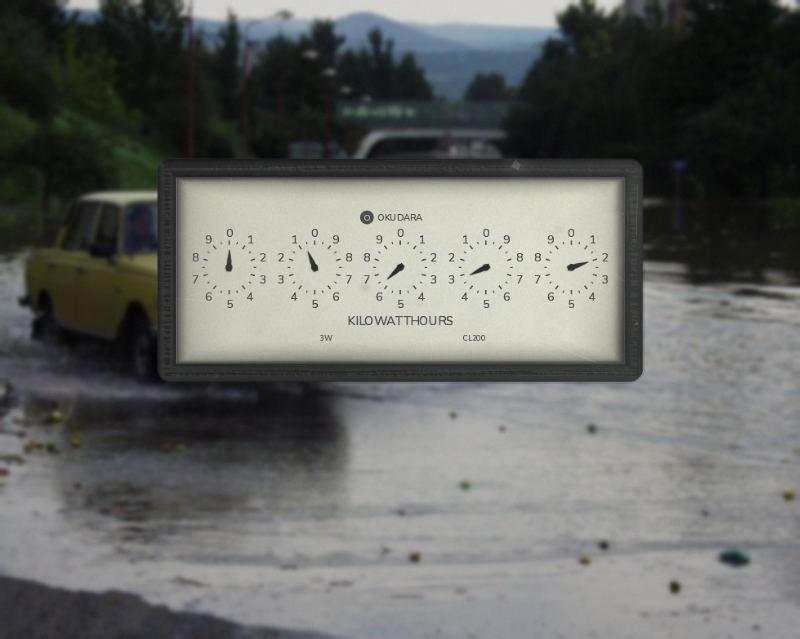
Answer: 632kWh
